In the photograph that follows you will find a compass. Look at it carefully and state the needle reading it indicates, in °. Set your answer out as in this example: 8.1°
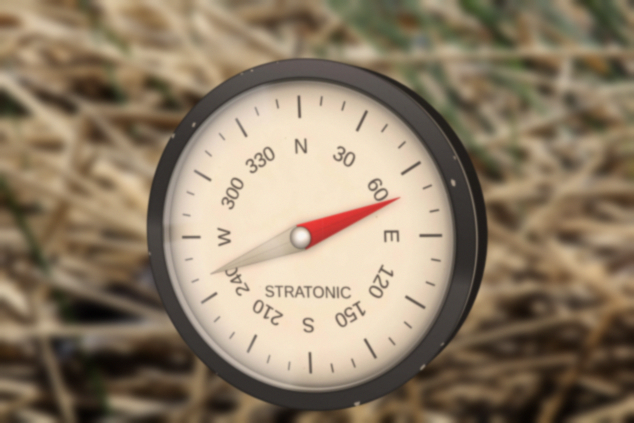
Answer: 70°
